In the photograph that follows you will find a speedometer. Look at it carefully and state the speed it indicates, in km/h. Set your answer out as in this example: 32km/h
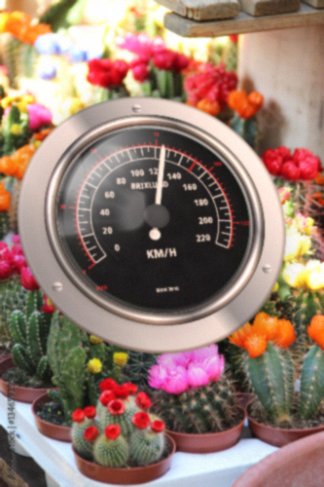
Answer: 125km/h
